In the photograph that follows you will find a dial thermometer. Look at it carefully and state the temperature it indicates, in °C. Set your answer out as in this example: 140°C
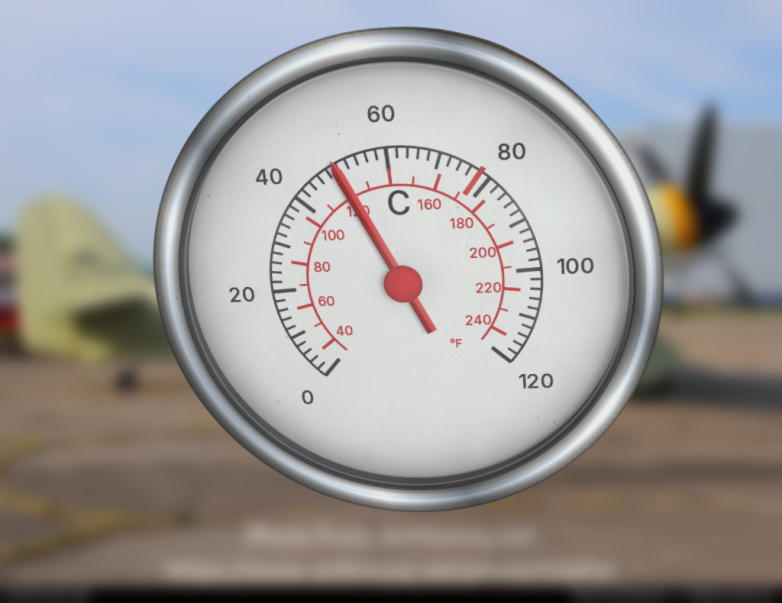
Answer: 50°C
